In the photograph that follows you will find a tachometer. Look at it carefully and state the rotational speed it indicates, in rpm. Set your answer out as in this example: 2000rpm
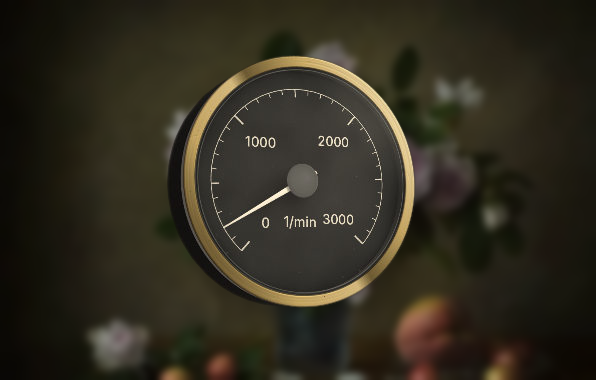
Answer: 200rpm
